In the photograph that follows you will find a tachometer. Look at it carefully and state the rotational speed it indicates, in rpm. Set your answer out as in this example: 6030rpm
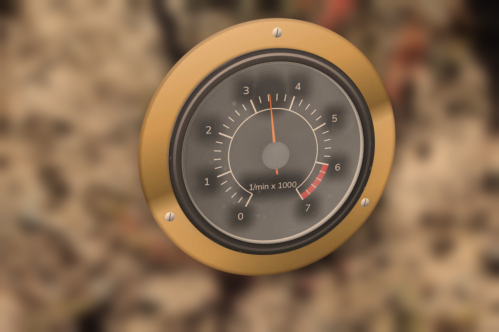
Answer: 3400rpm
